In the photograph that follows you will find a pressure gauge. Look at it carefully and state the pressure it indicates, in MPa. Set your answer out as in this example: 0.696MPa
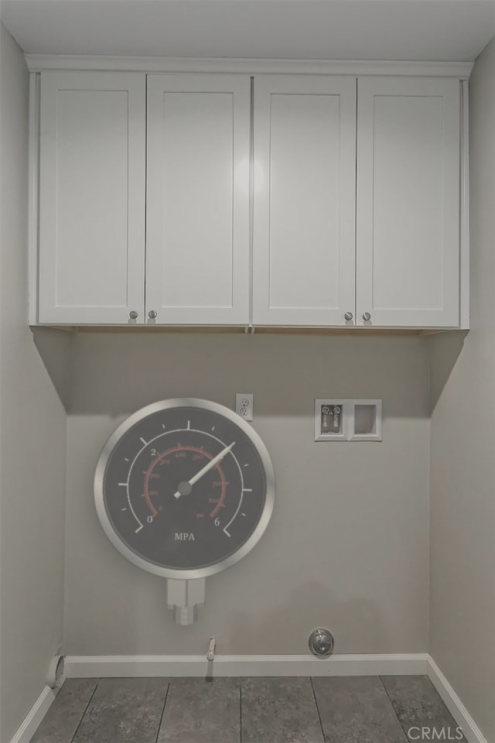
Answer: 4MPa
